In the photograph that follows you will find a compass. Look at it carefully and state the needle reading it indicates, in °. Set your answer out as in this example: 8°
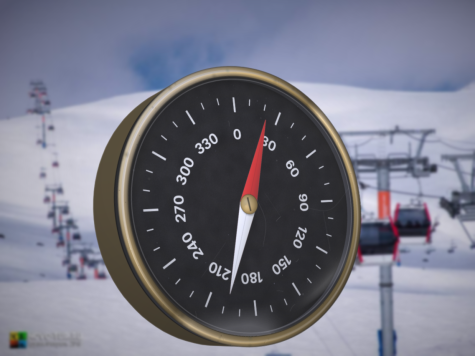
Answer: 20°
